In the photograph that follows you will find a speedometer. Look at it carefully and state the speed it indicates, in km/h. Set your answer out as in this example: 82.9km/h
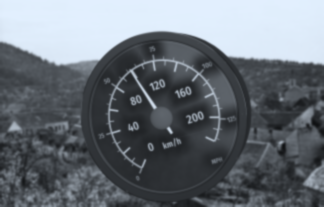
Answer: 100km/h
